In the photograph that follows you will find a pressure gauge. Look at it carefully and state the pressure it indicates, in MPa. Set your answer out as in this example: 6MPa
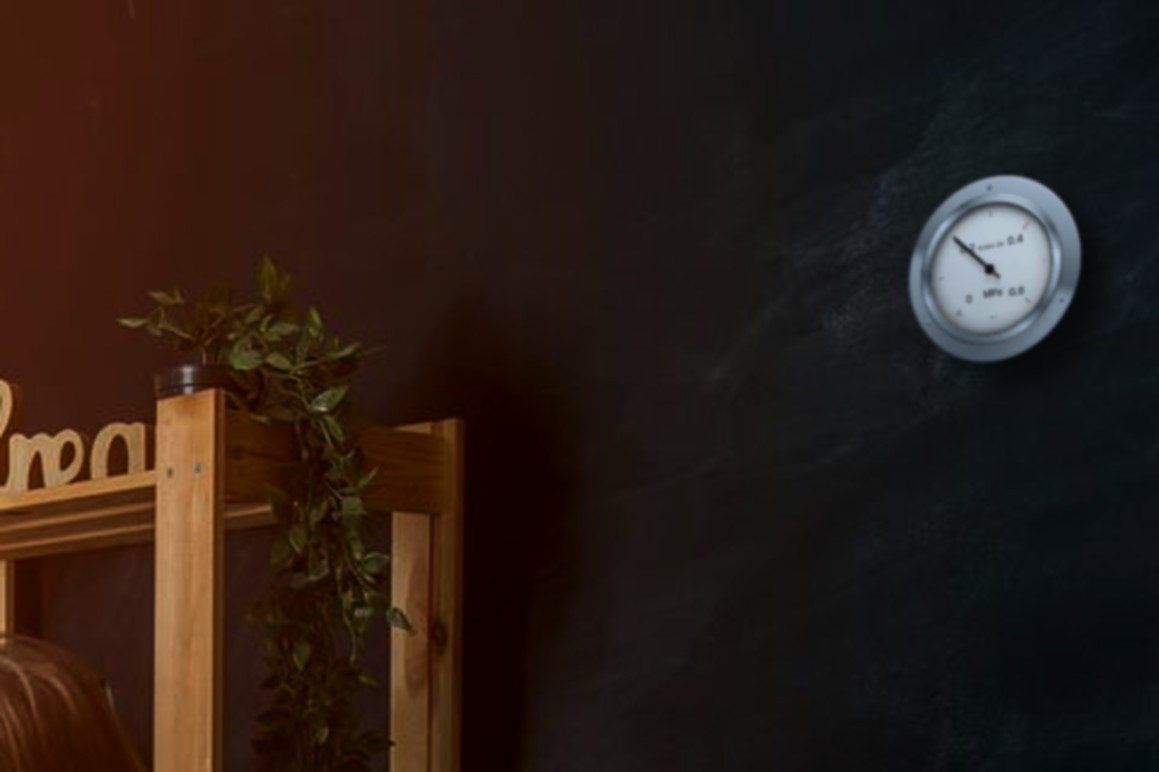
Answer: 0.2MPa
